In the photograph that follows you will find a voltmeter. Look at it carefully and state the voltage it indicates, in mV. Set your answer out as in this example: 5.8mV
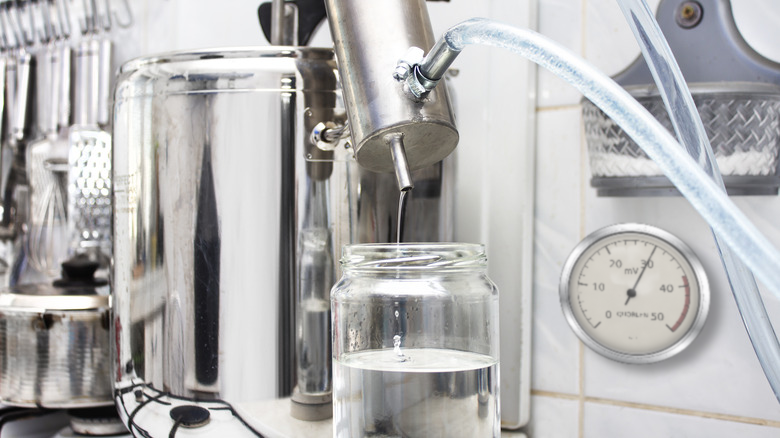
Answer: 30mV
